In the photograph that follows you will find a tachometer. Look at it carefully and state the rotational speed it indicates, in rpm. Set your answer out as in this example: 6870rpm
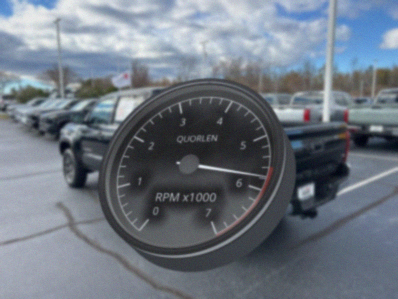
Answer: 5800rpm
